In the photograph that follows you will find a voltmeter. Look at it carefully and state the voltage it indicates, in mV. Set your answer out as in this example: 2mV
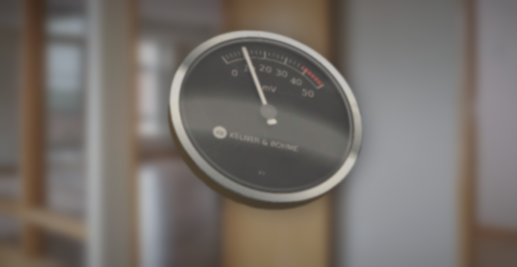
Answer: 10mV
